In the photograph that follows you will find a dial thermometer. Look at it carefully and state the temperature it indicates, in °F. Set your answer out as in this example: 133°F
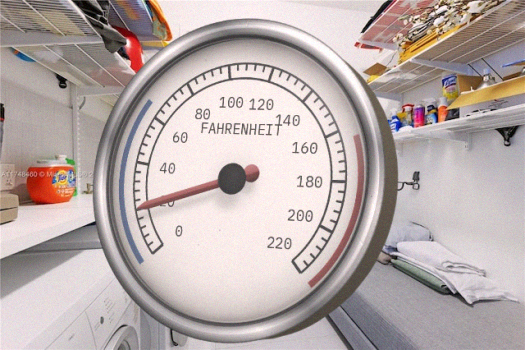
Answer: 20°F
